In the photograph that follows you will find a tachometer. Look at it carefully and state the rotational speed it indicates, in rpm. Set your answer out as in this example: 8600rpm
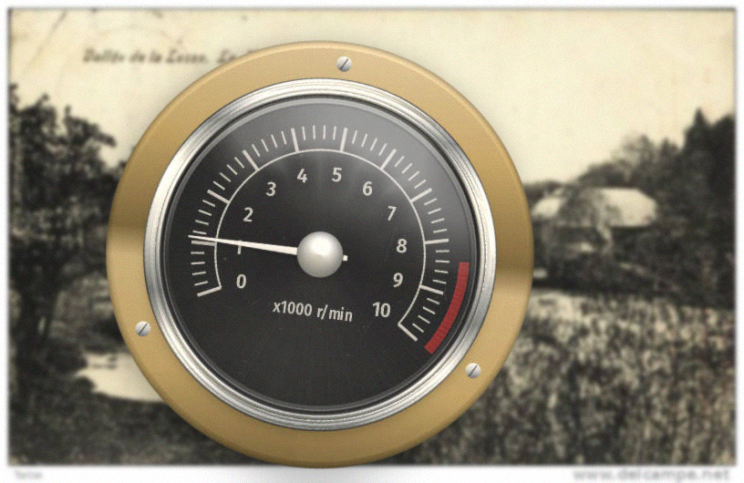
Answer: 1100rpm
